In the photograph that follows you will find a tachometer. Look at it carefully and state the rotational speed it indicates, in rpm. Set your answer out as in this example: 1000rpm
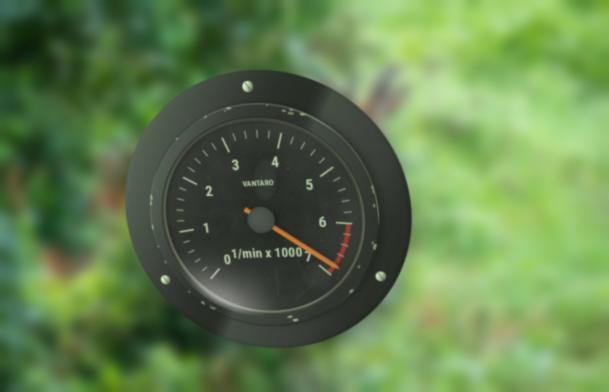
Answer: 6800rpm
